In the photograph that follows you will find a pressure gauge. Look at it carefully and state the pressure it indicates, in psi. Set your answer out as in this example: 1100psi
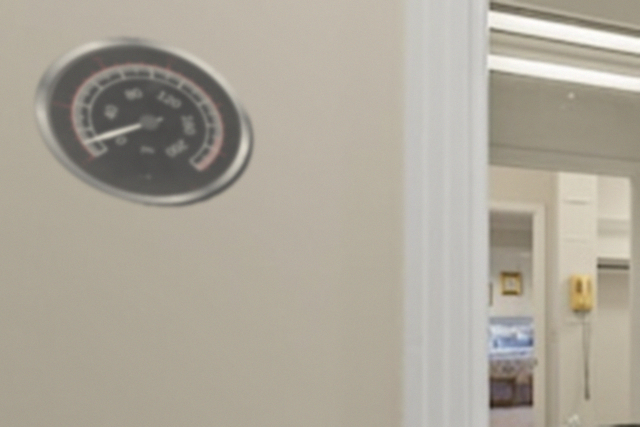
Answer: 10psi
